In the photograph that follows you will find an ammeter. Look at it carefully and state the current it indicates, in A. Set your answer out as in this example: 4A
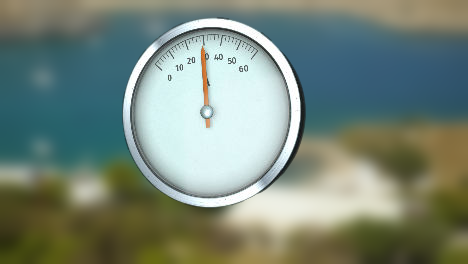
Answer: 30A
